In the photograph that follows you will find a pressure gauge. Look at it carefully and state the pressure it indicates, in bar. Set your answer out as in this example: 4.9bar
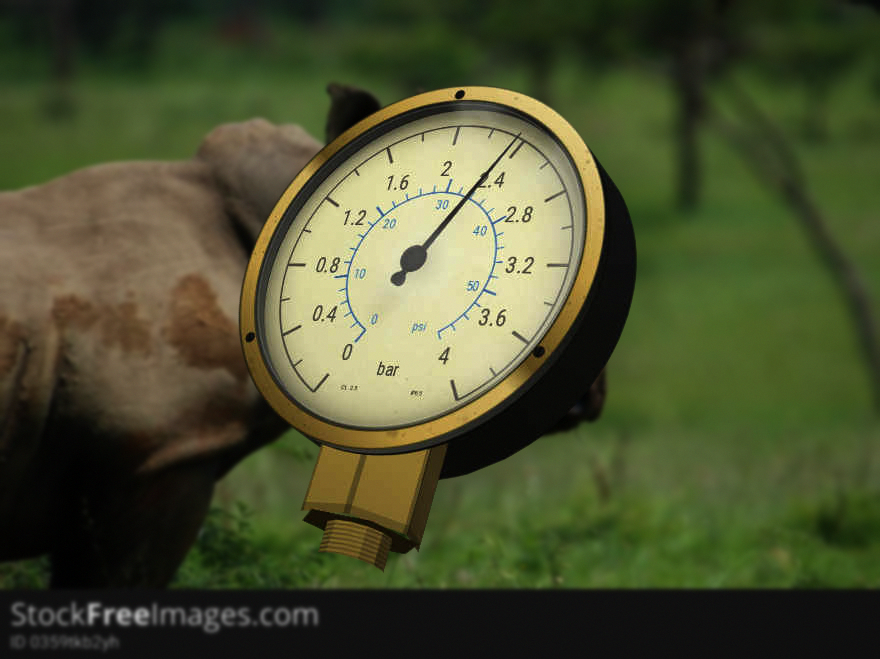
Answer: 2.4bar
